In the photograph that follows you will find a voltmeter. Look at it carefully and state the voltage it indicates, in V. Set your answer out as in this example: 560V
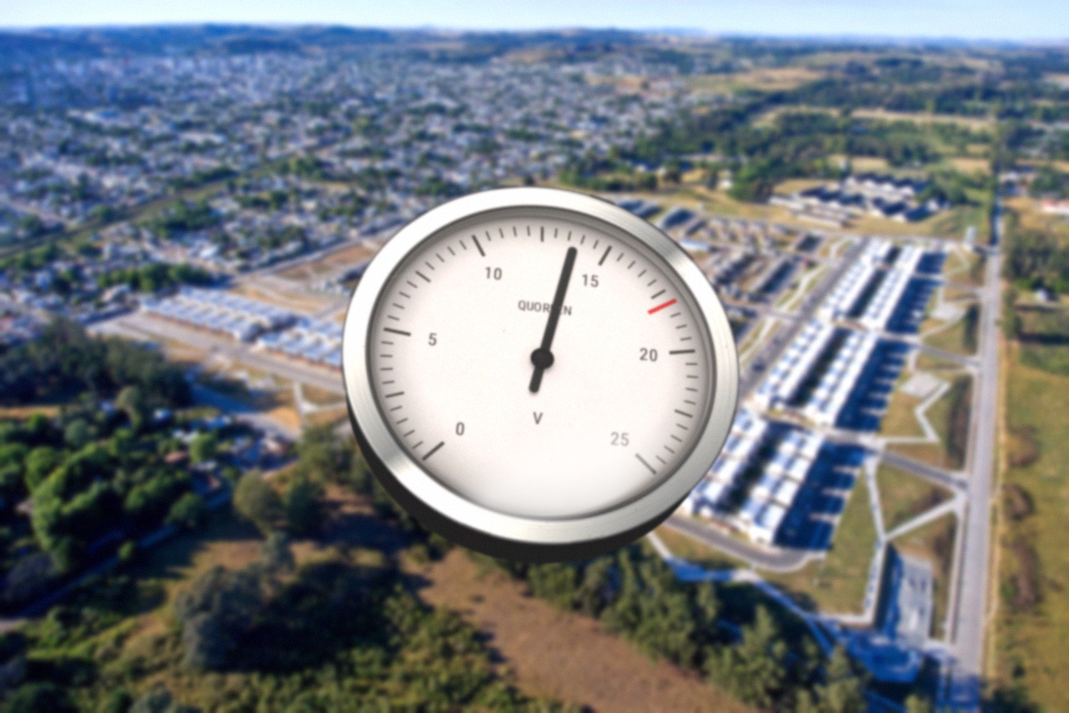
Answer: 13.75V
